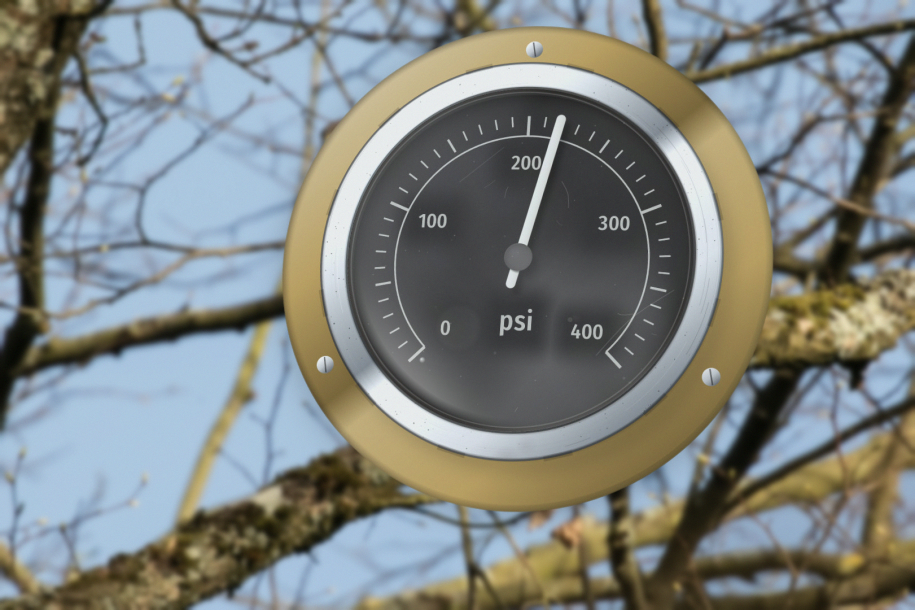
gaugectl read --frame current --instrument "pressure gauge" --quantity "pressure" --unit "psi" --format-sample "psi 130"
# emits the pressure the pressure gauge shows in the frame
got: psi 220
